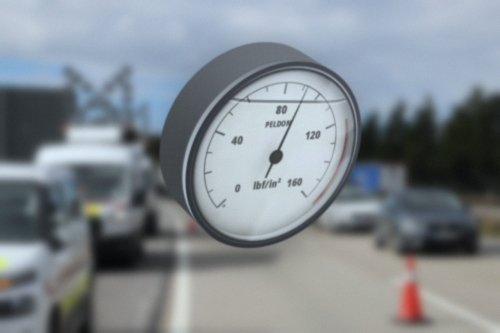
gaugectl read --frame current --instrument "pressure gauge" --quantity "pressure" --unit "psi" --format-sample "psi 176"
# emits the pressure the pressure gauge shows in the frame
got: psi 90
